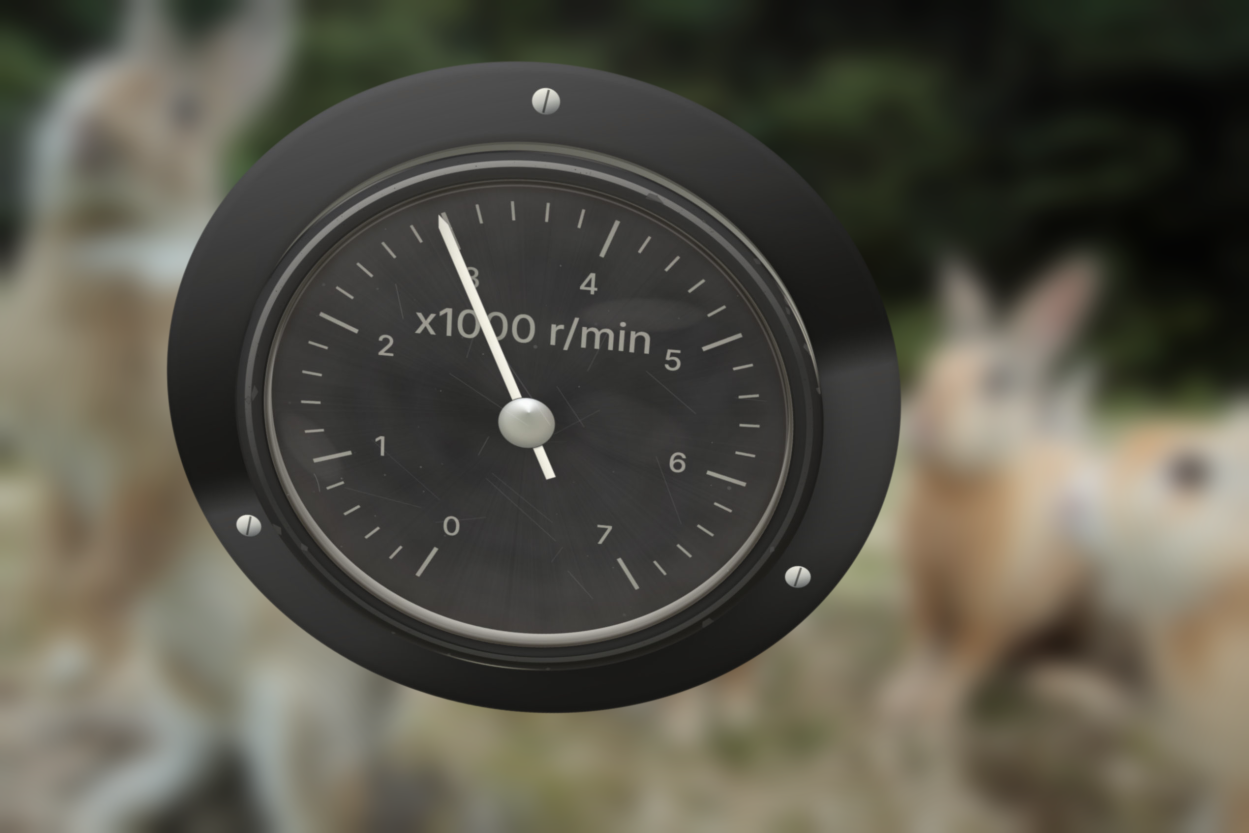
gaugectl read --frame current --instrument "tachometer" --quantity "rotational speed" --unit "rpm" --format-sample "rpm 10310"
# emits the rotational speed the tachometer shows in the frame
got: rpm 3000
